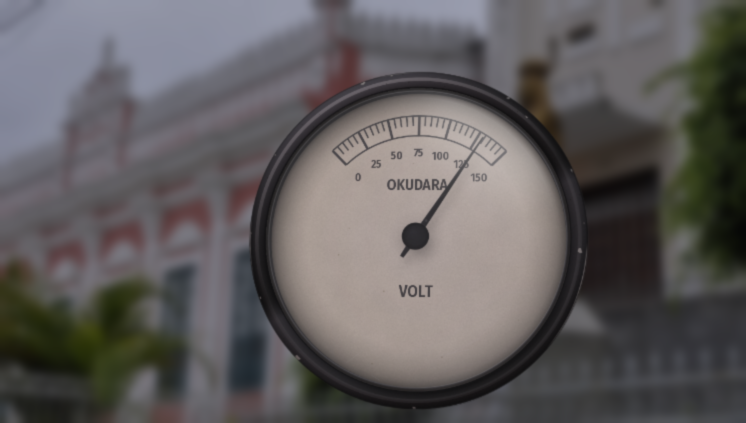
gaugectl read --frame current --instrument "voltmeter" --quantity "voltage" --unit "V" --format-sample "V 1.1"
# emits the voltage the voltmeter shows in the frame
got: V 130
